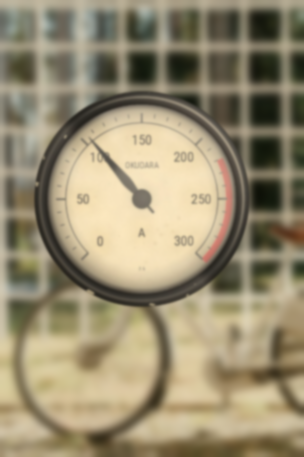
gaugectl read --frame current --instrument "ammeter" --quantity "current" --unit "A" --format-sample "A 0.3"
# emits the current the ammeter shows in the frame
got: A 105
